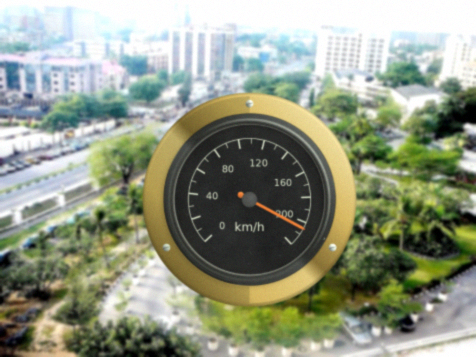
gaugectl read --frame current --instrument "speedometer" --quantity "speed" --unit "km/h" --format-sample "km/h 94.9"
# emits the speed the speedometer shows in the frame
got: km/h 205
